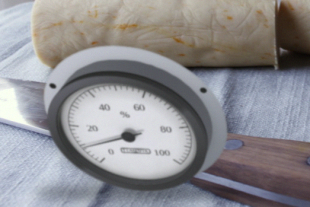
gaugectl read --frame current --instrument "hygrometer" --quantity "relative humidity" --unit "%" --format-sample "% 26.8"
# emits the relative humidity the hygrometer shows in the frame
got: % 10
